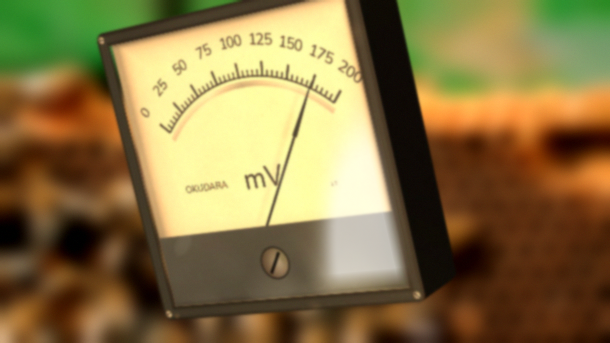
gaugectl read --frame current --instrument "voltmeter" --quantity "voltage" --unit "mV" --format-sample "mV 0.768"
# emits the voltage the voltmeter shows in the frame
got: mV 175
